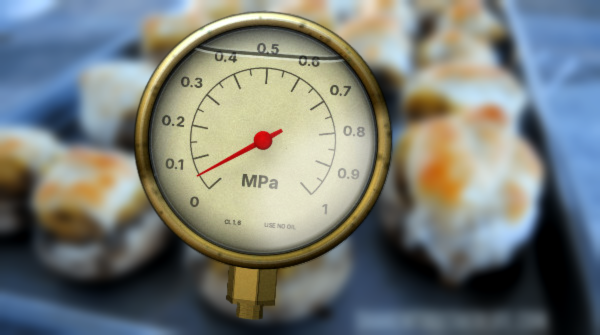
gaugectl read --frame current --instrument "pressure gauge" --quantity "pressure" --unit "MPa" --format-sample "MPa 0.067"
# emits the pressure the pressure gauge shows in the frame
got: MPa 0.05
